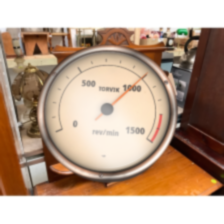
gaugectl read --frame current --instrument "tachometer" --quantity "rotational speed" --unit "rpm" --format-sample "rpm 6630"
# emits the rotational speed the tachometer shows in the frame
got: rpm 1000
